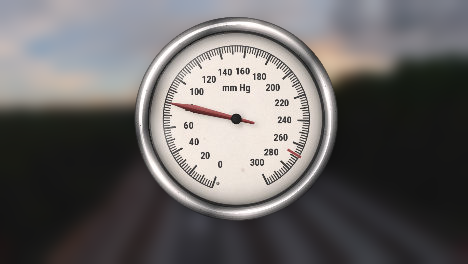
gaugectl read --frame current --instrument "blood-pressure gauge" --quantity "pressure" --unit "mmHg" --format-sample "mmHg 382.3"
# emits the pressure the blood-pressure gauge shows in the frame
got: mmHg 80
